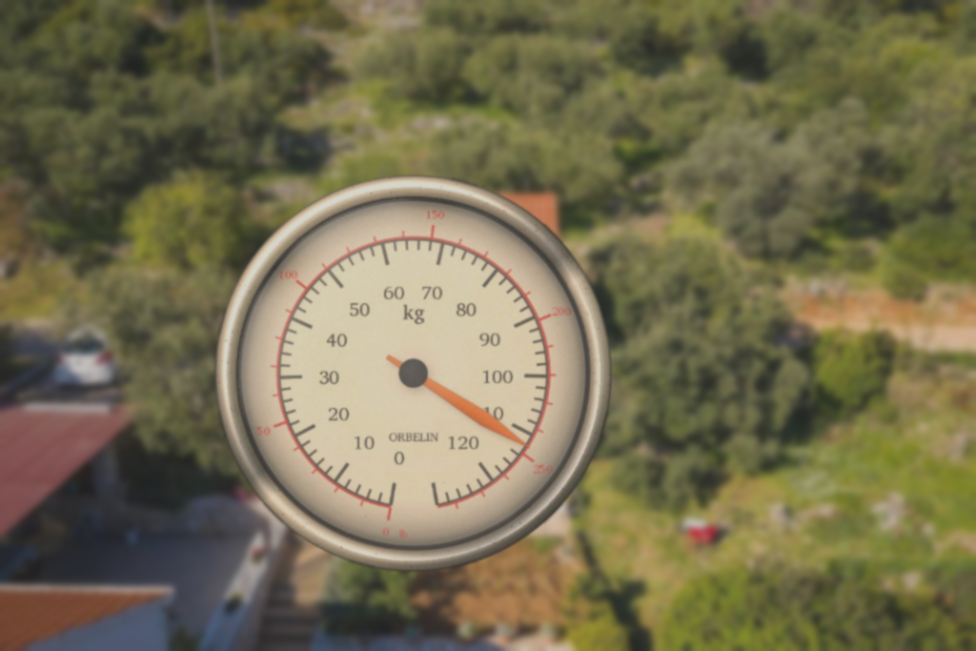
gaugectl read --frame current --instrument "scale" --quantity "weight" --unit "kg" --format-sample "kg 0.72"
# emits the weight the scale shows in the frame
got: kg 112
